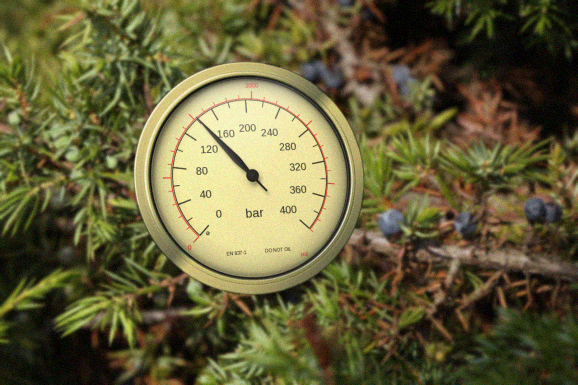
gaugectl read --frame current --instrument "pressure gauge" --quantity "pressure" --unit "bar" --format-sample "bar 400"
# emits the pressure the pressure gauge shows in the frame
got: bar 140
